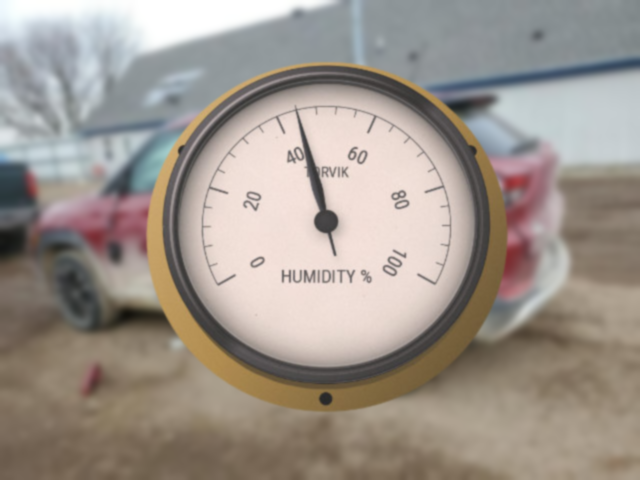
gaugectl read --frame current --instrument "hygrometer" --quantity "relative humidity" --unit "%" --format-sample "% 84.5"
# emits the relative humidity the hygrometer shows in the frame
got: % 44
